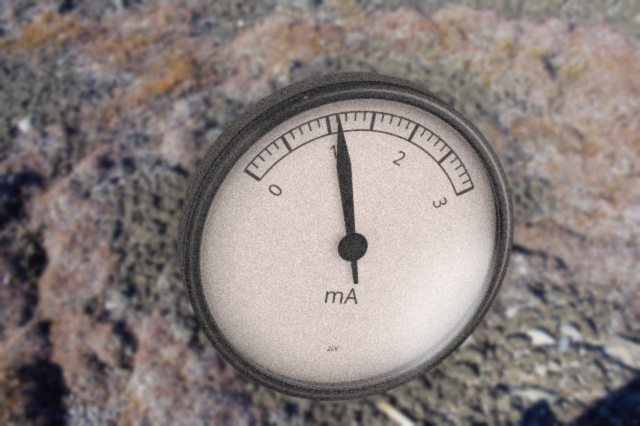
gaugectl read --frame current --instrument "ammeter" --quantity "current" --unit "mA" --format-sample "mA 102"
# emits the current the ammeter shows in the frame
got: mA 1.1
